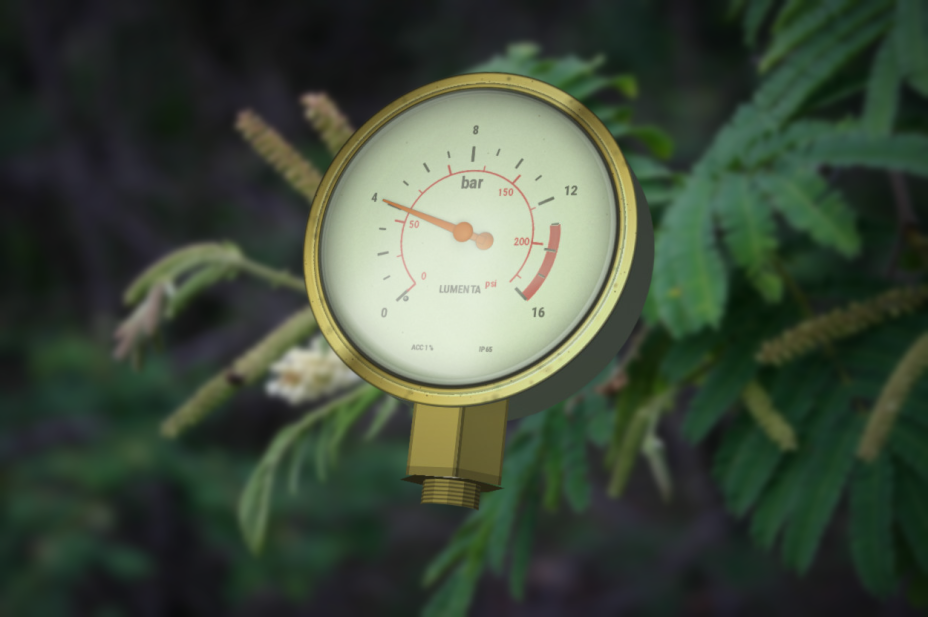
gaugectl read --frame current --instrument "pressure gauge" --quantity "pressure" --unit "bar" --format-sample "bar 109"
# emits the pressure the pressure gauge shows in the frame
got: bar 4
